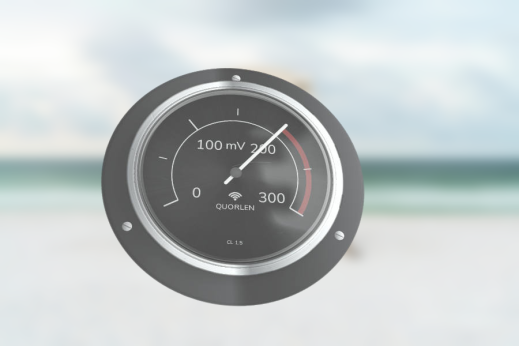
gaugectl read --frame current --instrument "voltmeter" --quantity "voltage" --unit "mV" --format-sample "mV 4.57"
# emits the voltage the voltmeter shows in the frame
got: mV 200
